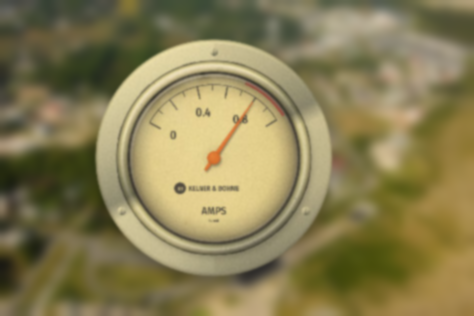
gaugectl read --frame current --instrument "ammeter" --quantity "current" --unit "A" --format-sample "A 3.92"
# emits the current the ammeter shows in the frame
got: A 0.8
